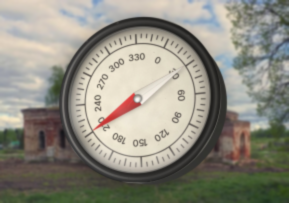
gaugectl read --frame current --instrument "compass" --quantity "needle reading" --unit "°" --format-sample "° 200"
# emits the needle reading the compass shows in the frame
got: ° 210
